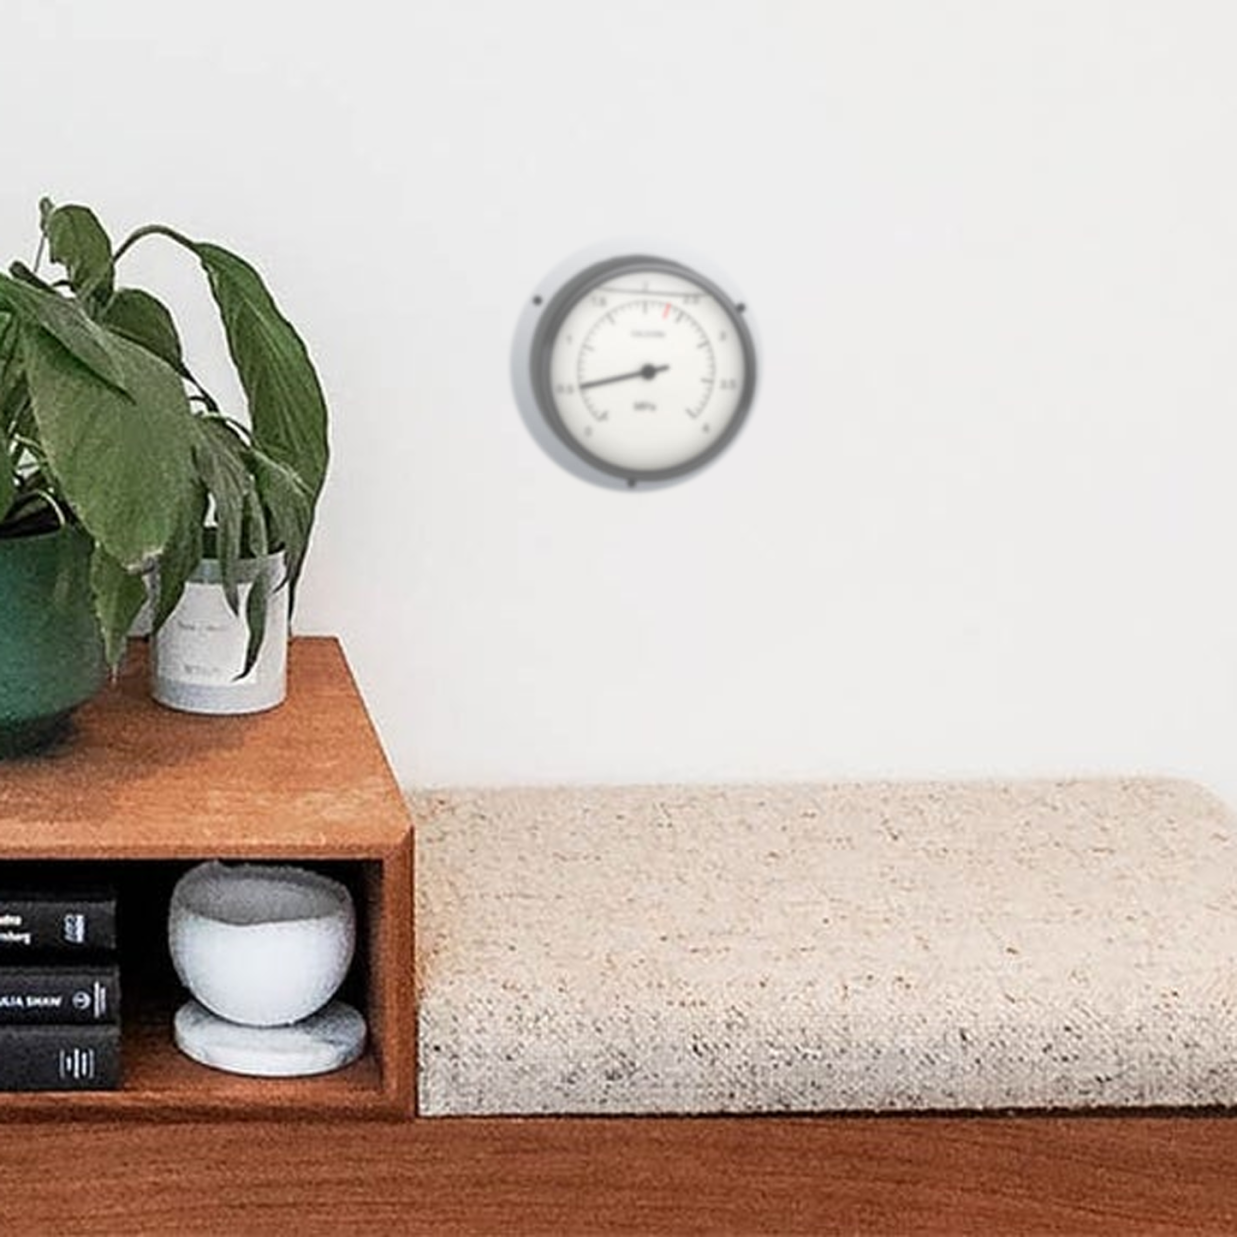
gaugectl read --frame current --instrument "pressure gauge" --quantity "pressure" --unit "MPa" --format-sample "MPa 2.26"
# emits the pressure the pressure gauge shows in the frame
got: MPa 0.5
